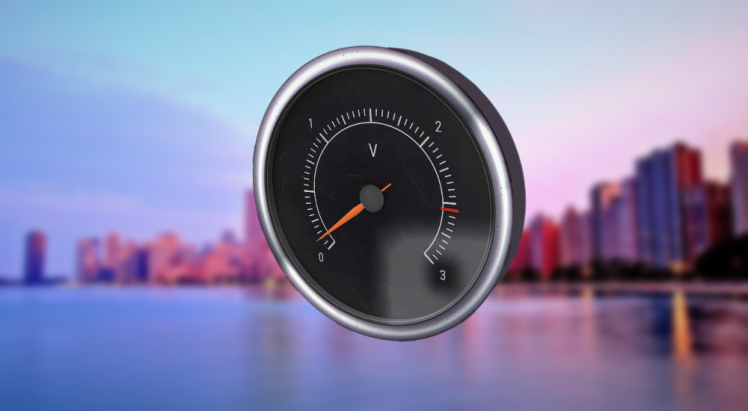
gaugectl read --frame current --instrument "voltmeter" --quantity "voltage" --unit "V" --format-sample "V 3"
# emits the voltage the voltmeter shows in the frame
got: V 0.1
